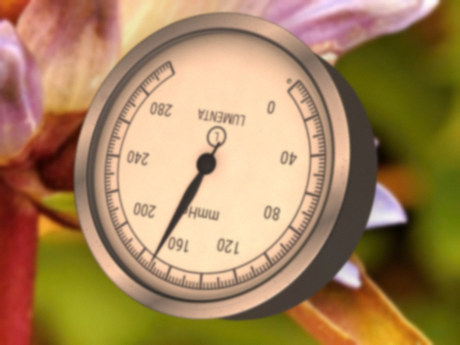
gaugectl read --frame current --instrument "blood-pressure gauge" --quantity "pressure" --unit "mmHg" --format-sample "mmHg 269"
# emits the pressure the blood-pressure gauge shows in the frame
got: mmHg 170
